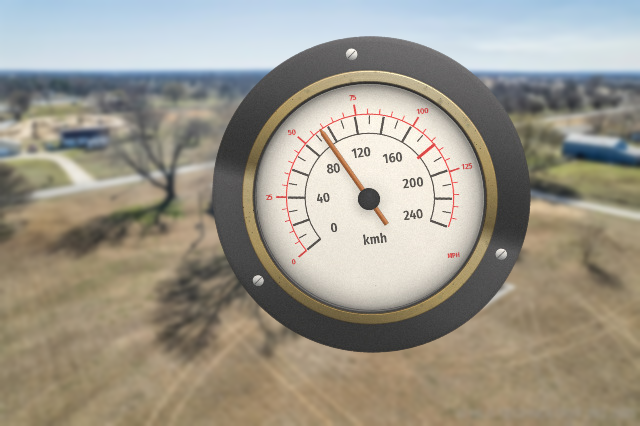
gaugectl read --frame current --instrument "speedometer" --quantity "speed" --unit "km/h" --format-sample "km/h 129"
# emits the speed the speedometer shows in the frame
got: km/h 95
